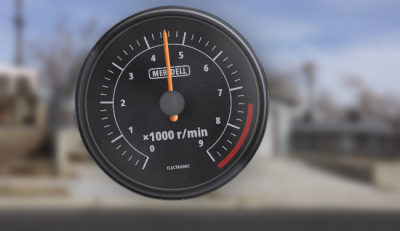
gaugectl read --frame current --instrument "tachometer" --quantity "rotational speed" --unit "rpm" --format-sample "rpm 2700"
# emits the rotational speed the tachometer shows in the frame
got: rpm 4500
